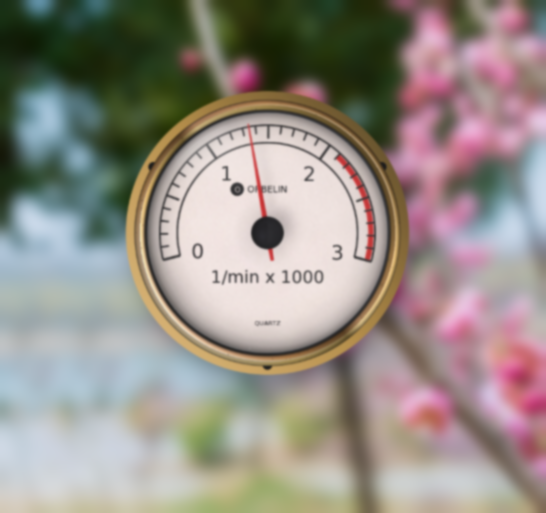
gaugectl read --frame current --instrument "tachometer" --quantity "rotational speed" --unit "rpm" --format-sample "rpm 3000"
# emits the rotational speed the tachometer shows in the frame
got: rpm 1350
